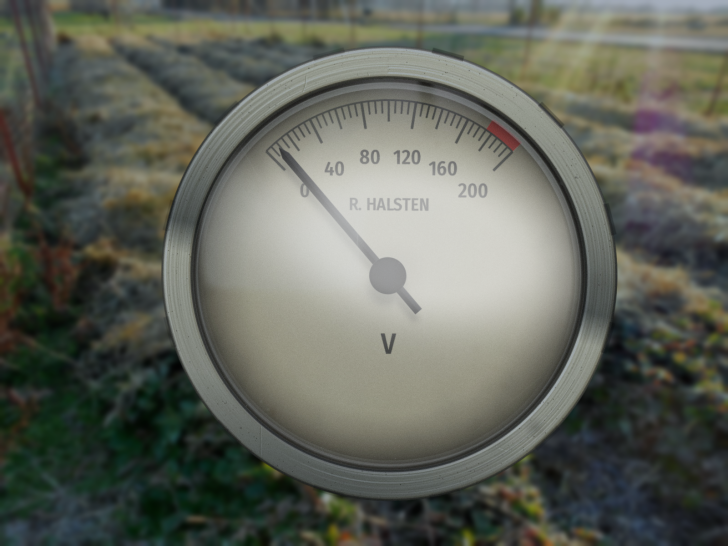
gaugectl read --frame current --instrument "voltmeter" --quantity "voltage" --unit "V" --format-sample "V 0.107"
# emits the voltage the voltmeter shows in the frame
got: V 10
